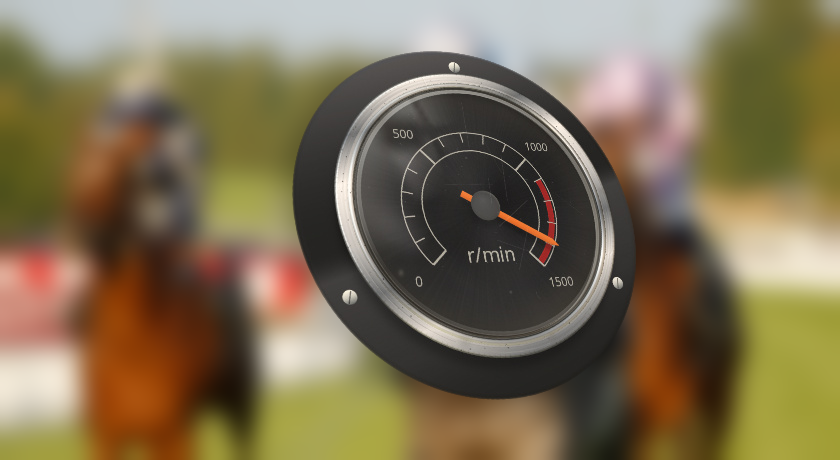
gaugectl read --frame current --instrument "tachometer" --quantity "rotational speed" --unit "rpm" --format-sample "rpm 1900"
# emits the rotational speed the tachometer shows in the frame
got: rpm 1400
